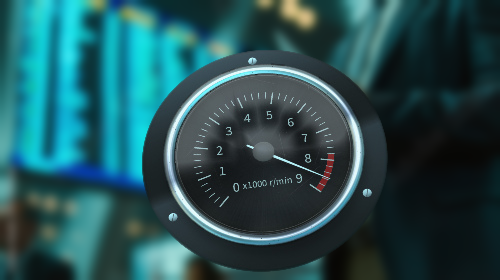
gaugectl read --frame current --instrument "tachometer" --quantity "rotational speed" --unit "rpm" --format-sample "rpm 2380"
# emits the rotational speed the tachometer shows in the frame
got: rpm 8600
